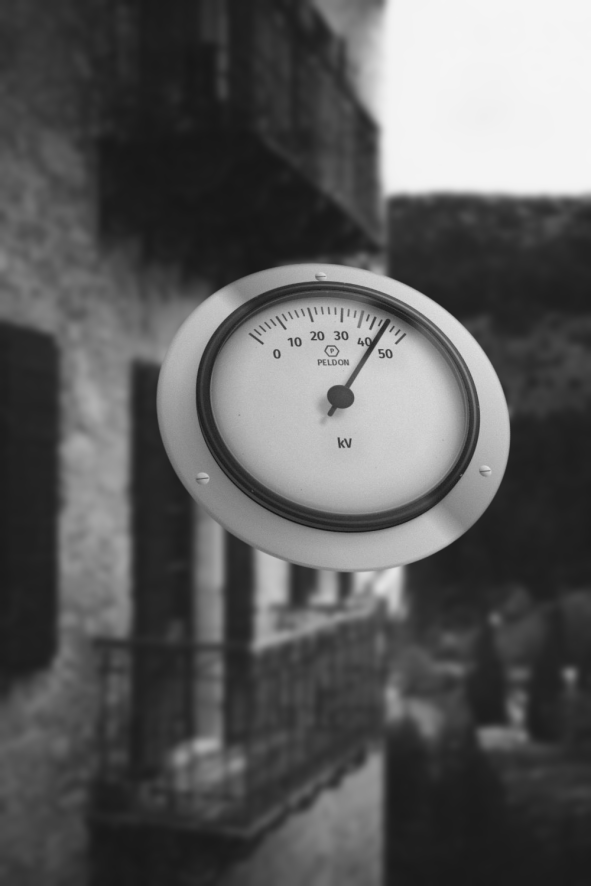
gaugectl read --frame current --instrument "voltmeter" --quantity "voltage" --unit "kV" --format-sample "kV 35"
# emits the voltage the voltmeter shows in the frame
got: kV 44
